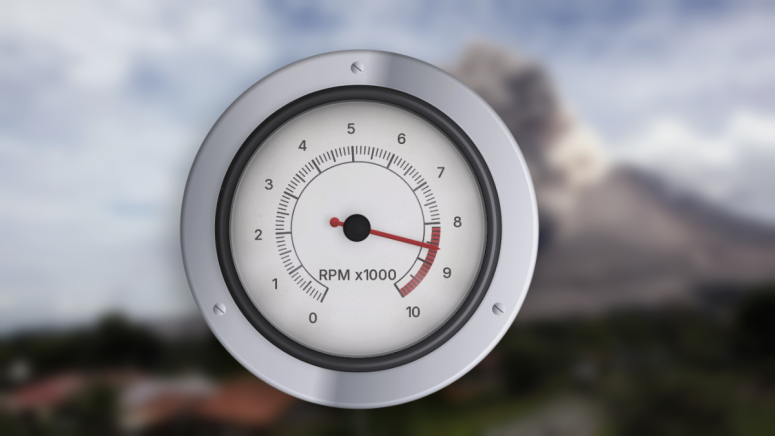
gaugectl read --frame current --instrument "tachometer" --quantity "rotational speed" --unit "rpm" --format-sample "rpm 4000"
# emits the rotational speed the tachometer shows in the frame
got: rpm 8600
